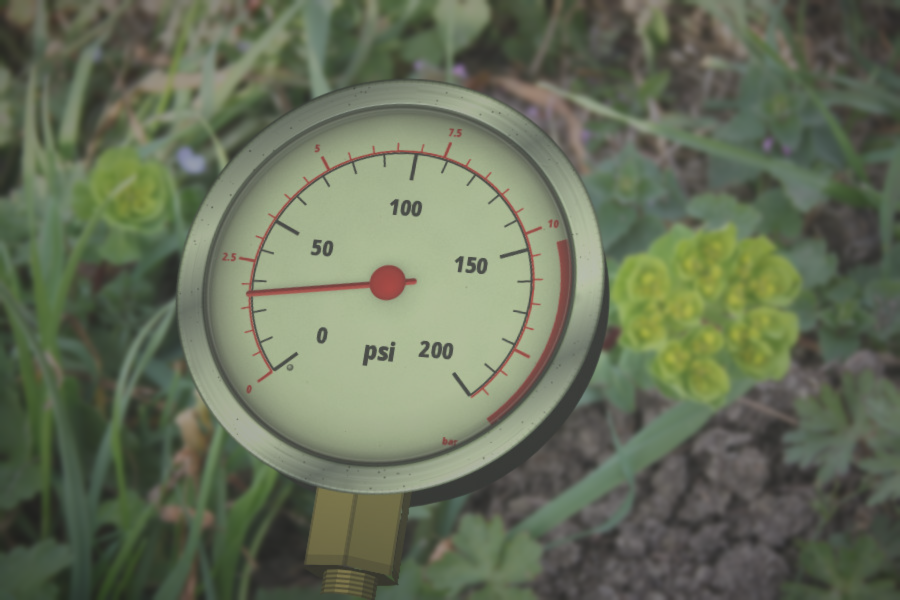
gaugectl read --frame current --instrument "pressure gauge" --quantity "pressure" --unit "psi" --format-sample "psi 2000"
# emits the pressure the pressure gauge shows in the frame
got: psi 25
